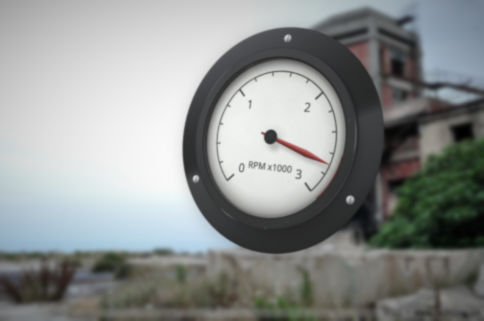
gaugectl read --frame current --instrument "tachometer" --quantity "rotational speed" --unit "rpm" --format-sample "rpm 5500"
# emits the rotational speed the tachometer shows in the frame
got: rpm 2700
